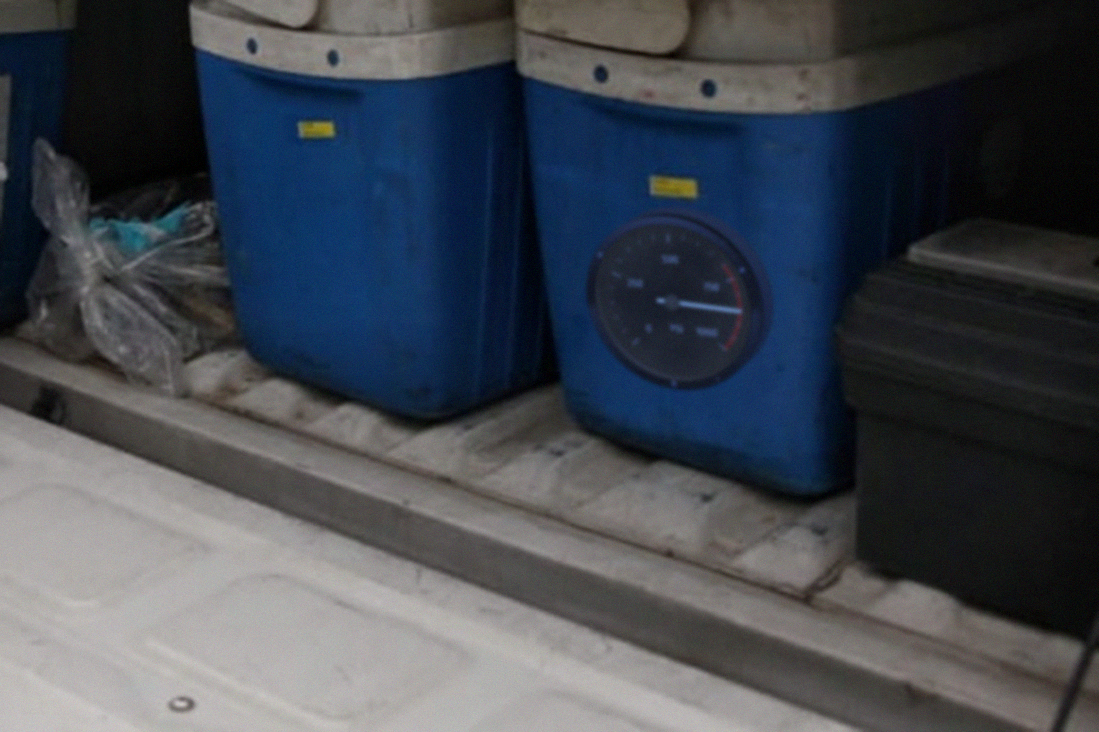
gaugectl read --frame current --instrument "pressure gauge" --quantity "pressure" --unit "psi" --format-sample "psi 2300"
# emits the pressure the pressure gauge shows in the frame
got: psi 850
